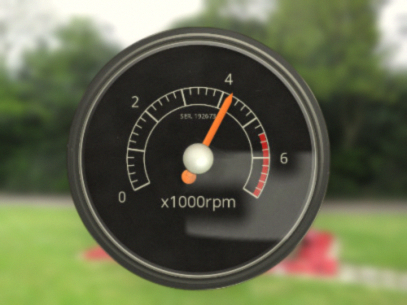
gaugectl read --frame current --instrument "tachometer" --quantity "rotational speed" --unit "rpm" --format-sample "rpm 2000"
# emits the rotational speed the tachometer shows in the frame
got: rpm 4200
